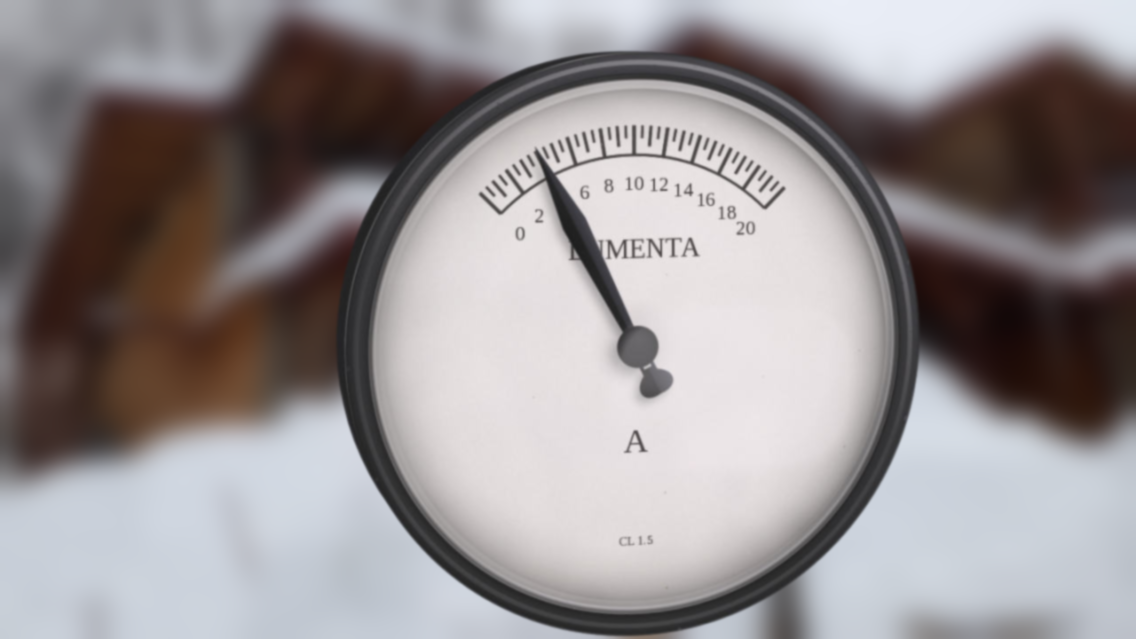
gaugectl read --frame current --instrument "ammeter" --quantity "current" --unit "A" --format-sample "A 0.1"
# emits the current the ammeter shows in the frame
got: A 4
